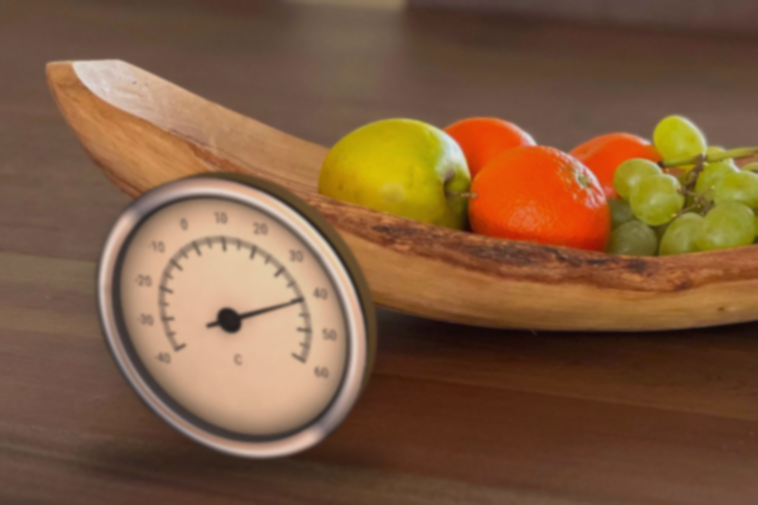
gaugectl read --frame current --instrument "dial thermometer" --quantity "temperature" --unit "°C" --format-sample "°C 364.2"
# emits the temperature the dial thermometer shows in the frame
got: °C 40
